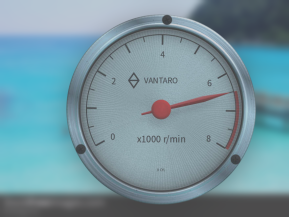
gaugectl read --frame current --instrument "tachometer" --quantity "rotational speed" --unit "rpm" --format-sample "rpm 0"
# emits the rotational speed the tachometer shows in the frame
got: rpm 6500
